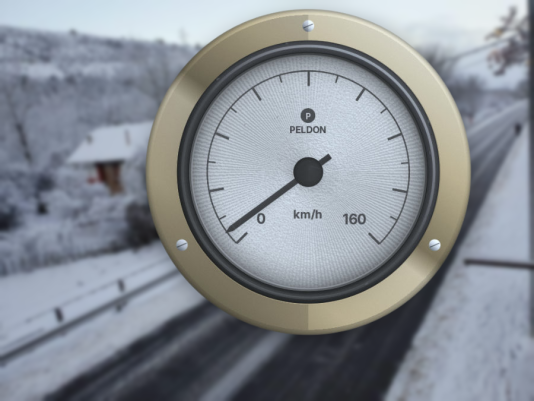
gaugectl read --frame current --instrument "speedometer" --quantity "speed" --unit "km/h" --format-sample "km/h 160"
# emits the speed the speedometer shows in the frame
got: km/h 5
